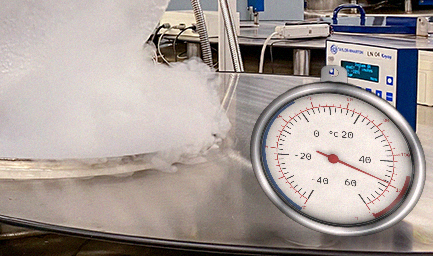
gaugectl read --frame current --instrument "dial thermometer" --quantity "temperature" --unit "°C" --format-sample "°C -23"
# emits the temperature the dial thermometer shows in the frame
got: °C 48
